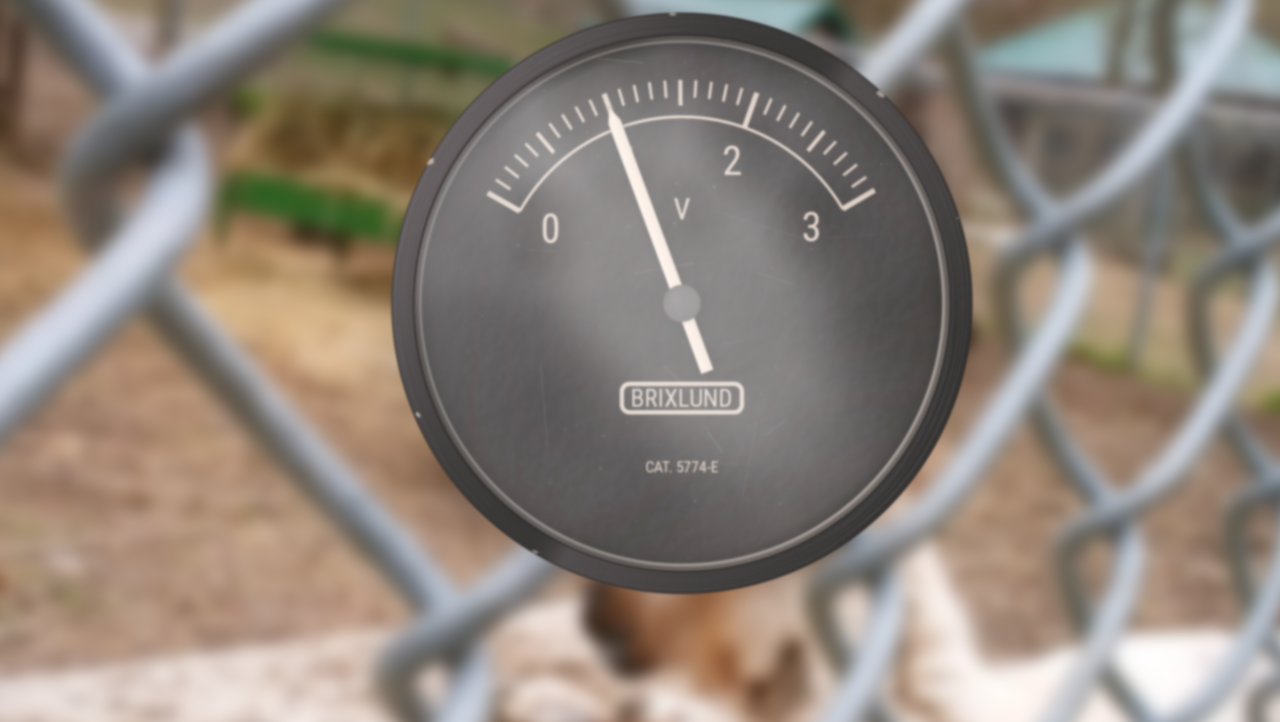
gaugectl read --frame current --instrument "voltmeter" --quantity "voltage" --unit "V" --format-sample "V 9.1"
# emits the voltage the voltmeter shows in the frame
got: V 1
